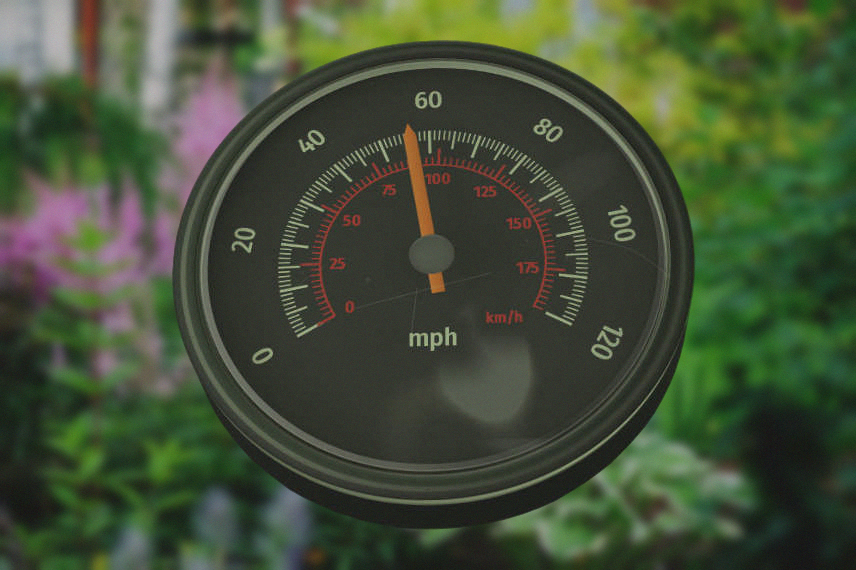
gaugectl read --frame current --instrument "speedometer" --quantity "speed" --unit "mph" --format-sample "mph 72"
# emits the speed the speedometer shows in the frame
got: mph 56
